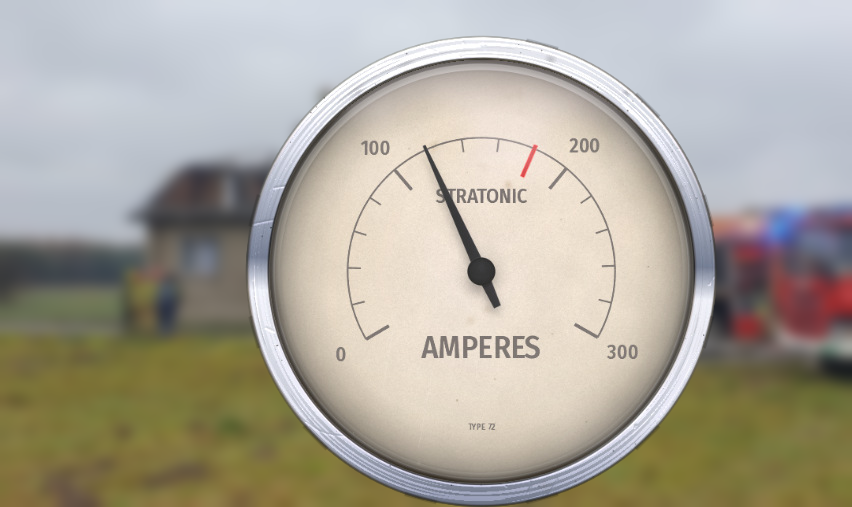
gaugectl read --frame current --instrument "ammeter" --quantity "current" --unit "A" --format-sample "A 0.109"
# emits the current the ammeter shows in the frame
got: A 120
